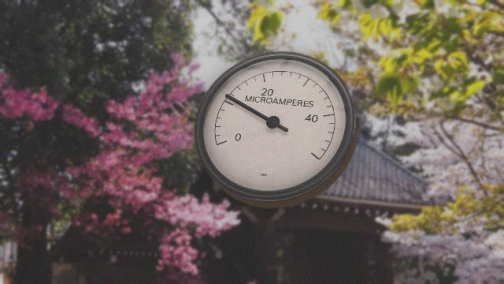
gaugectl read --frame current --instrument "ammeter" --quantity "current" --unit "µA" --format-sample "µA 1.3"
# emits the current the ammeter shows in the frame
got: µA 11
